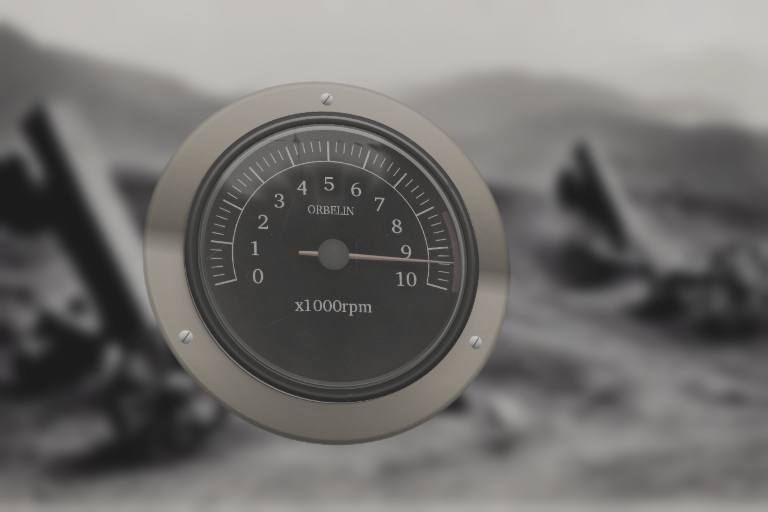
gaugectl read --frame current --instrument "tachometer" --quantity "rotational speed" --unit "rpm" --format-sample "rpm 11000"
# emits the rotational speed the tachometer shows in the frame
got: rpm 9400
